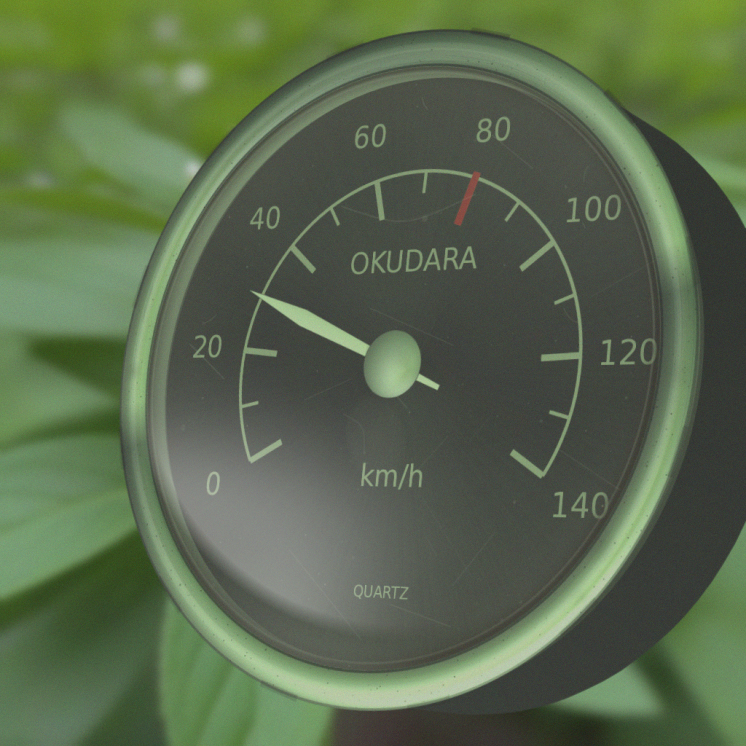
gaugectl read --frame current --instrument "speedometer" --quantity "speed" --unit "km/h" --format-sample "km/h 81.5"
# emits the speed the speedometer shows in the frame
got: km/h 30
